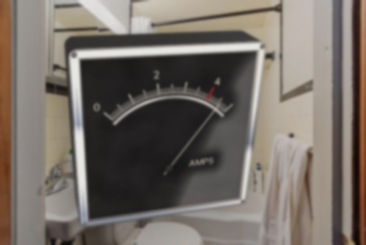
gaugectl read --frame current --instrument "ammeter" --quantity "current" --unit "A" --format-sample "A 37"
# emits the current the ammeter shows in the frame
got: A 4.5
